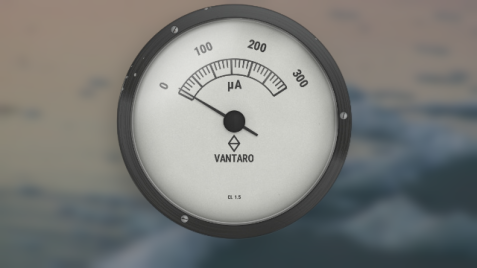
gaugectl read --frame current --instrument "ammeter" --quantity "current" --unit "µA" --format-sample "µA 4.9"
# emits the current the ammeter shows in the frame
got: µA 10
